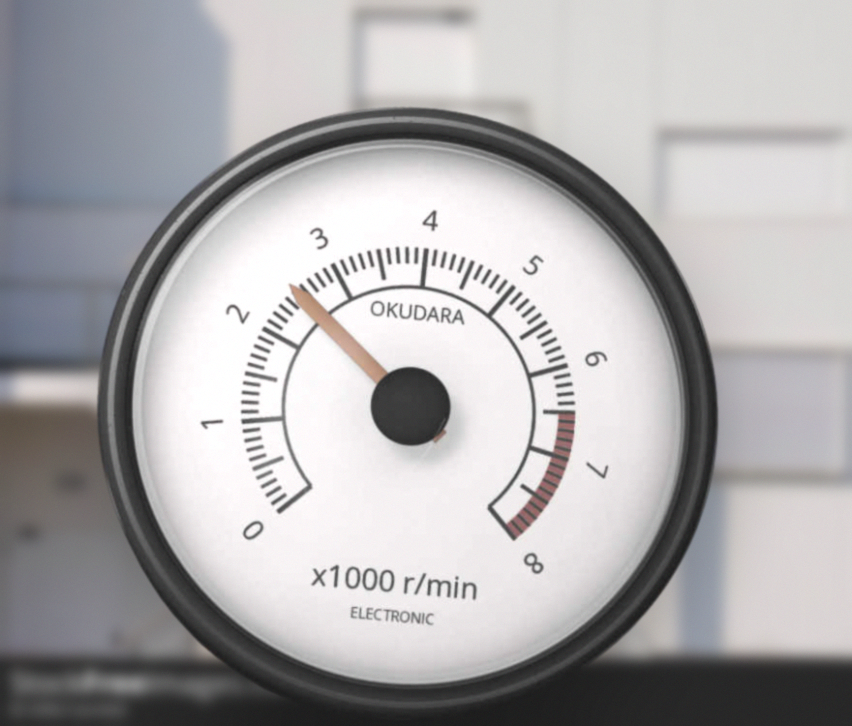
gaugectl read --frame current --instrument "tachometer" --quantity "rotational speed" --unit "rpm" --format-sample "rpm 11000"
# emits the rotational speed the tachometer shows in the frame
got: rpm 2500
